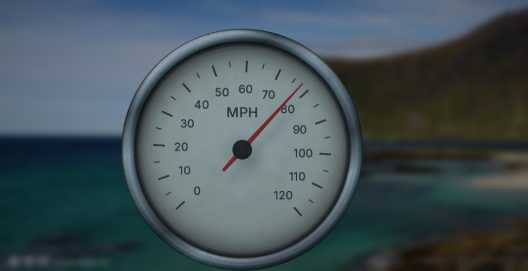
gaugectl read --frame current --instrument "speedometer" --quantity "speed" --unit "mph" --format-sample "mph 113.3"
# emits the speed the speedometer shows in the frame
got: mph 77.5
